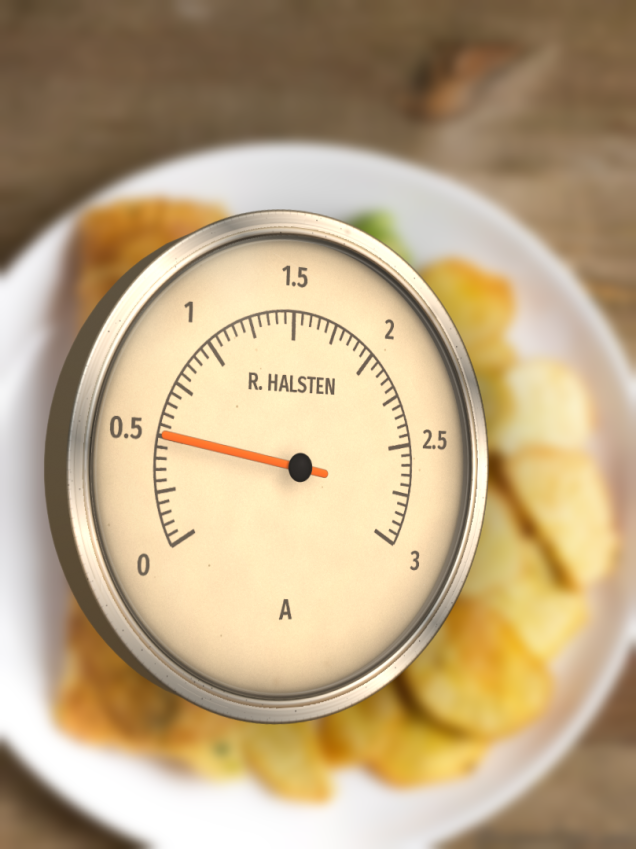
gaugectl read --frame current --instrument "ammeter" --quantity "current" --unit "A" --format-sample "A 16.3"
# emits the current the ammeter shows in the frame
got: A 0.5
